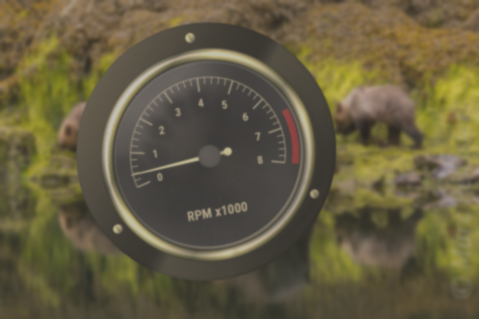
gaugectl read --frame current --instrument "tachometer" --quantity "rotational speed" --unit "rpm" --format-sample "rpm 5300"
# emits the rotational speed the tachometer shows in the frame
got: rpm 400
